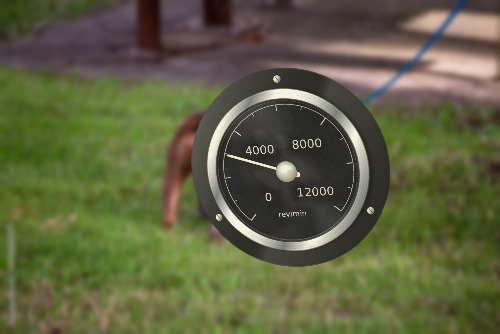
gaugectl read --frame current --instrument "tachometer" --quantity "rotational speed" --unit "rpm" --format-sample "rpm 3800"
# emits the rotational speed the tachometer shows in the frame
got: rpm 3000
